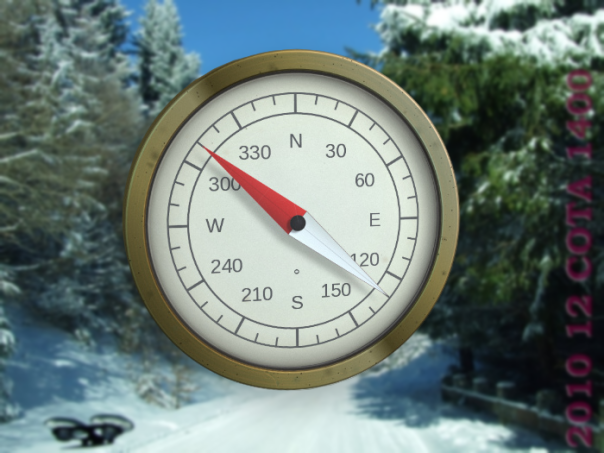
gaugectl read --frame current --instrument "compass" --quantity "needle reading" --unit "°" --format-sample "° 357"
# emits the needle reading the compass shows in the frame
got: ° 310
